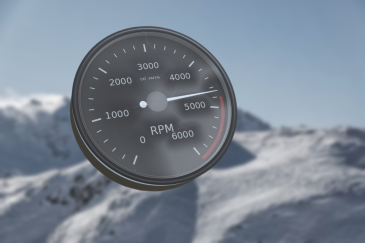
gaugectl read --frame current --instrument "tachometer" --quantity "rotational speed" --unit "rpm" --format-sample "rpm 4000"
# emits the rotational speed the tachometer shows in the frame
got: rpm 4700
